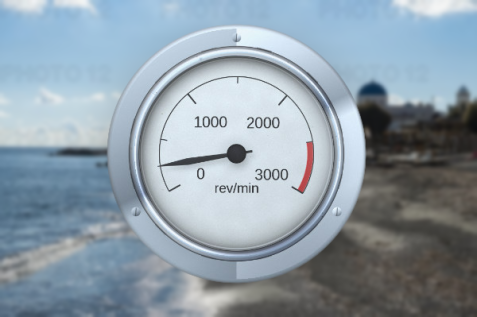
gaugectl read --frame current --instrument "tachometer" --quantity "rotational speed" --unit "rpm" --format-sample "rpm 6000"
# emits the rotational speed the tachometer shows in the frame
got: rpm 250
